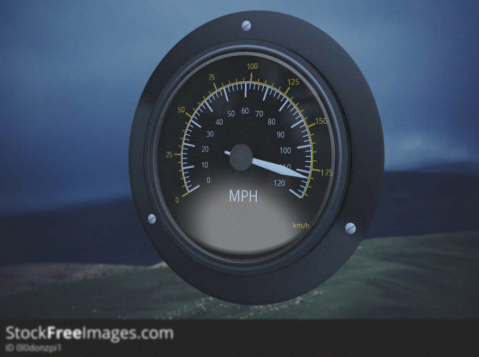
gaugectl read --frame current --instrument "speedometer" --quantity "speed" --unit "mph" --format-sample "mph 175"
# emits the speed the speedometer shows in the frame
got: mph 112
